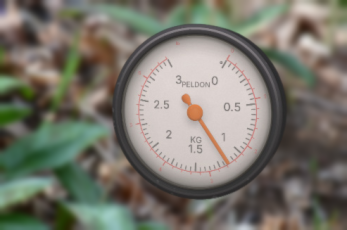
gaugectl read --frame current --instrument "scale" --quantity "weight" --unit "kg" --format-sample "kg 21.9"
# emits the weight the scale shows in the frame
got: kg 1.15
